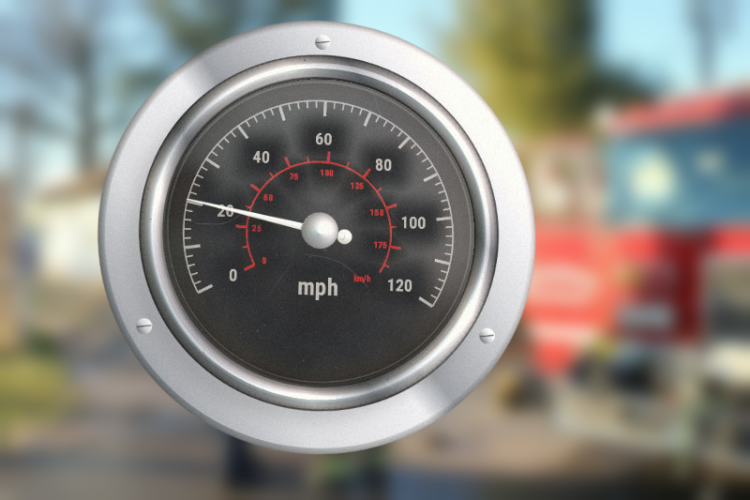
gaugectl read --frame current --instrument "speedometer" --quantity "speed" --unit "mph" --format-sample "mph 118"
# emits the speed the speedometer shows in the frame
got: mph 20
